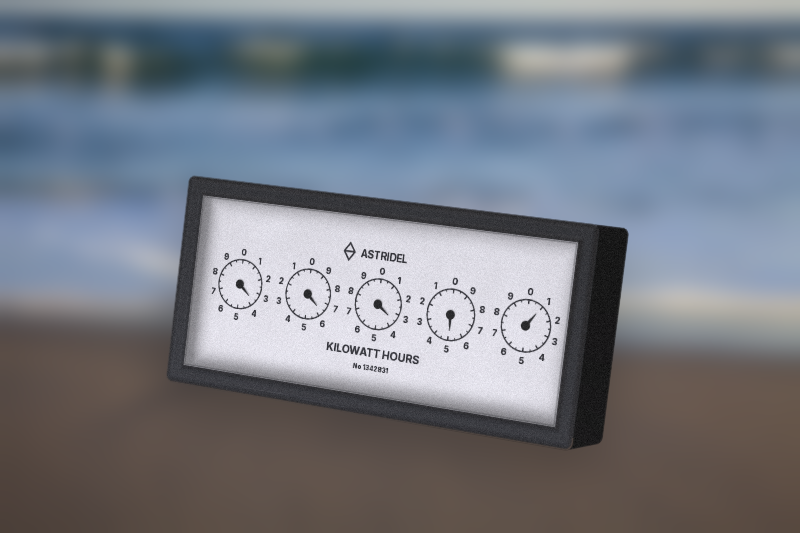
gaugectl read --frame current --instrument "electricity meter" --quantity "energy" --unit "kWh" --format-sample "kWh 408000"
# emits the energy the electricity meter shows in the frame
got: kWh 36351
